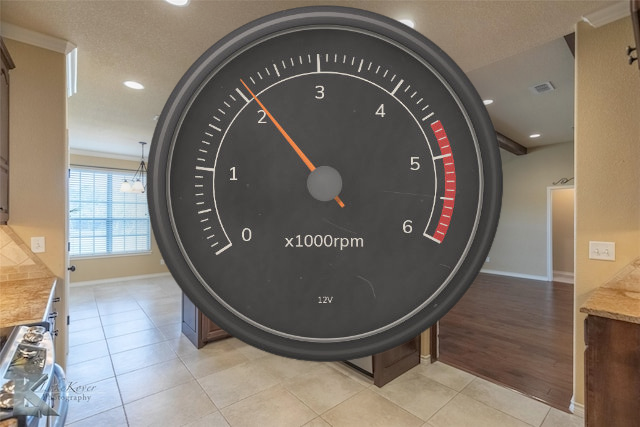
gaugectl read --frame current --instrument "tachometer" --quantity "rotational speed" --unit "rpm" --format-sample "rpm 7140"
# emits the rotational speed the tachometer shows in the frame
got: rpm 2100
